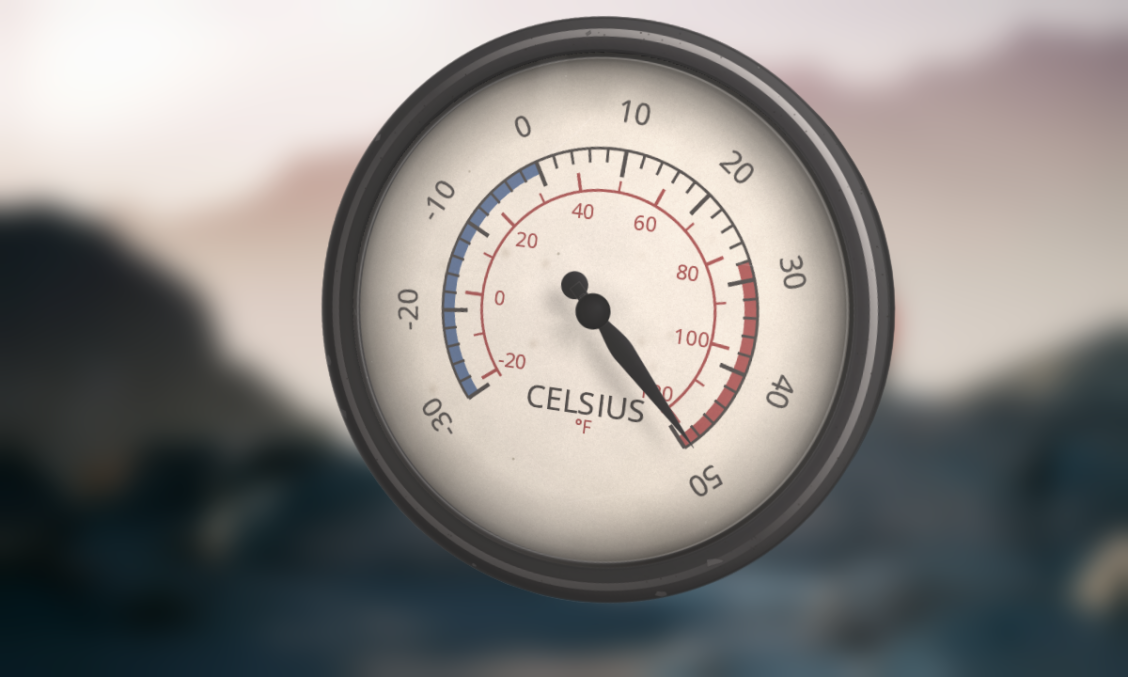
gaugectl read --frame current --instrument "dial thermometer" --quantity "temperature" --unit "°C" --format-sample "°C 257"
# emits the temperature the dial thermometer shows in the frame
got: °C 49
